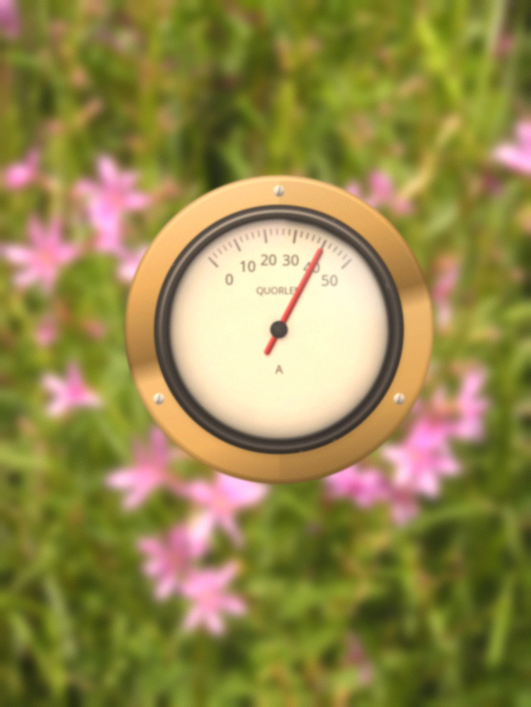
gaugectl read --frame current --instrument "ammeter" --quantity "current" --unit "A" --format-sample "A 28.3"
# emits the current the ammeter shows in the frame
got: A 40
